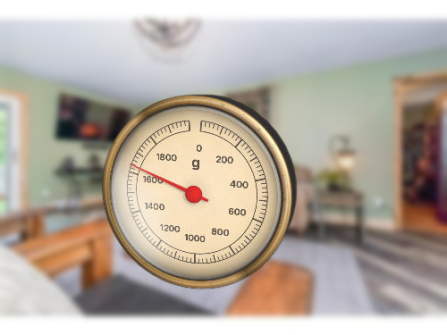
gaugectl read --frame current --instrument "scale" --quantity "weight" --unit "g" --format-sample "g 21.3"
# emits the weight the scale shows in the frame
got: g 1640
